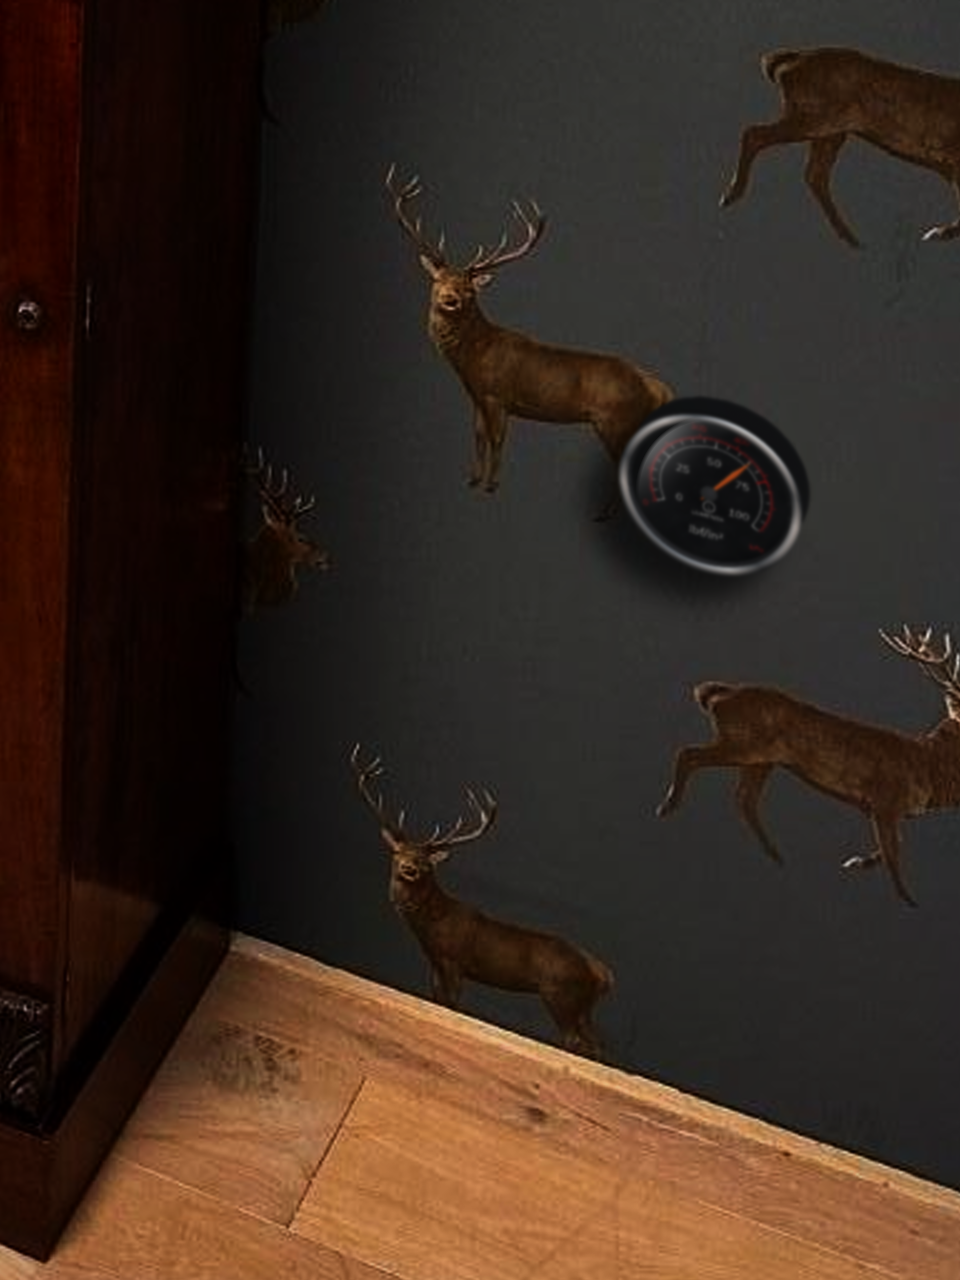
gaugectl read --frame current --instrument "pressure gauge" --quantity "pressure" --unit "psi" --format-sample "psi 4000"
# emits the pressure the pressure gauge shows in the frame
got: psi 65
